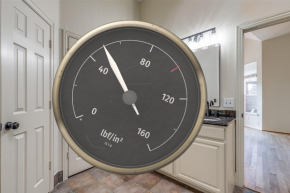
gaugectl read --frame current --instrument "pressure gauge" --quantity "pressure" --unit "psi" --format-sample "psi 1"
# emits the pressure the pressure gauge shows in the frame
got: psi 50
